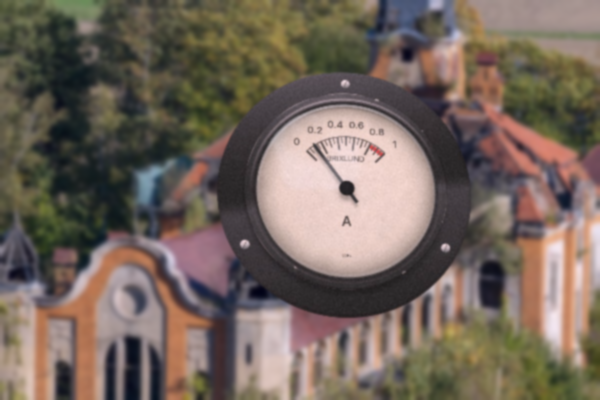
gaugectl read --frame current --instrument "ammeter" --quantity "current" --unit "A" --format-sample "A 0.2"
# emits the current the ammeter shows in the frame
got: A 0.1
